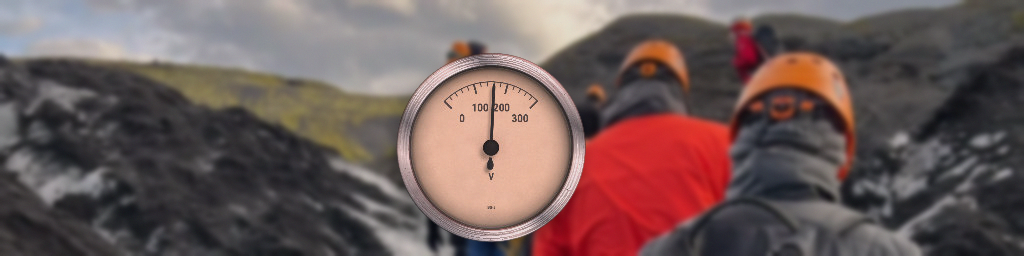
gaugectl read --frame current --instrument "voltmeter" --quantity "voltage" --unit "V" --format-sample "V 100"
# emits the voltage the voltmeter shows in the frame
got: V 160
